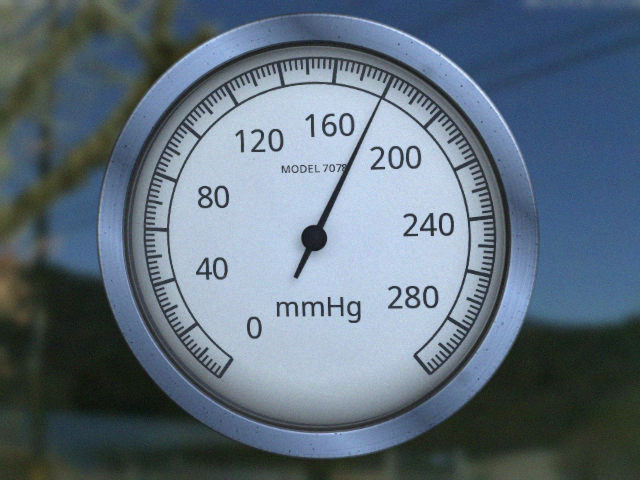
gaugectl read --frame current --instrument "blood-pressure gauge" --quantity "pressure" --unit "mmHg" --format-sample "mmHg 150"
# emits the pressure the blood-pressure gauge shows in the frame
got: mmHg 180
